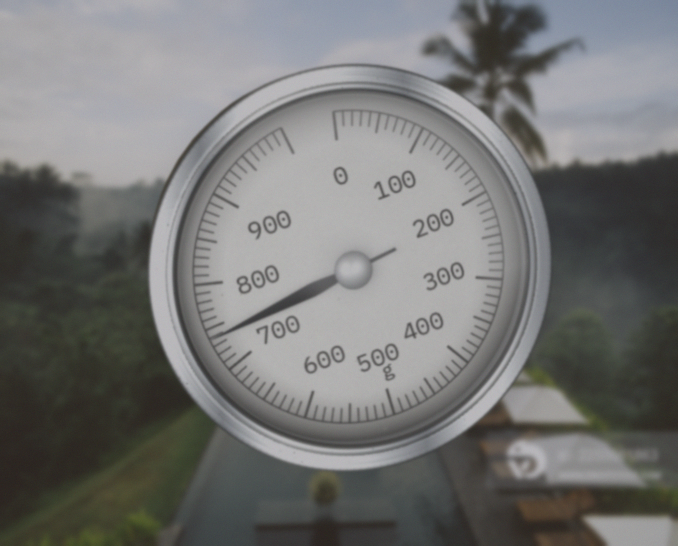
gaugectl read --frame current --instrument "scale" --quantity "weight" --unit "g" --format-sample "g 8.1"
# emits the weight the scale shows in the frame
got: g 740
